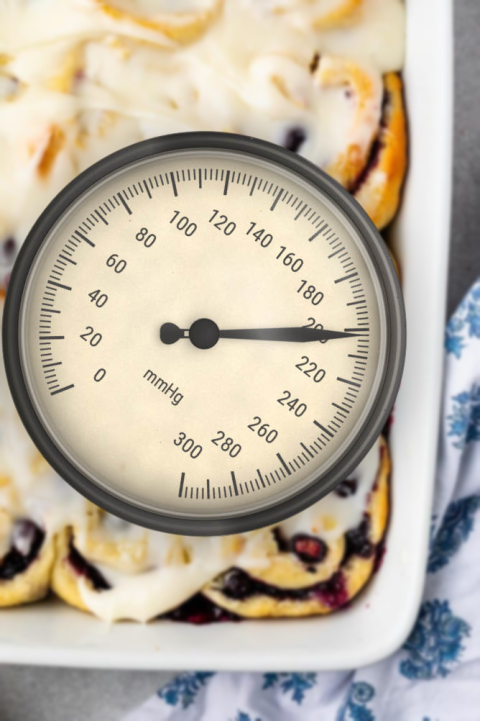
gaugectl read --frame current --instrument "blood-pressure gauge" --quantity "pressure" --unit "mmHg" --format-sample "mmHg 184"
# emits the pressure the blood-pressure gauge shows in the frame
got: mmHg 202
